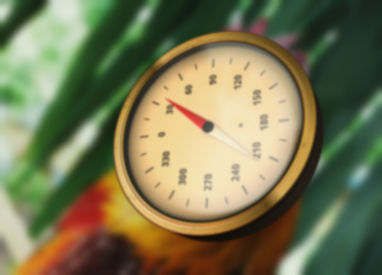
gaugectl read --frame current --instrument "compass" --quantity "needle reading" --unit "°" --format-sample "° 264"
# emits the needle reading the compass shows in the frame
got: ° 37.5
